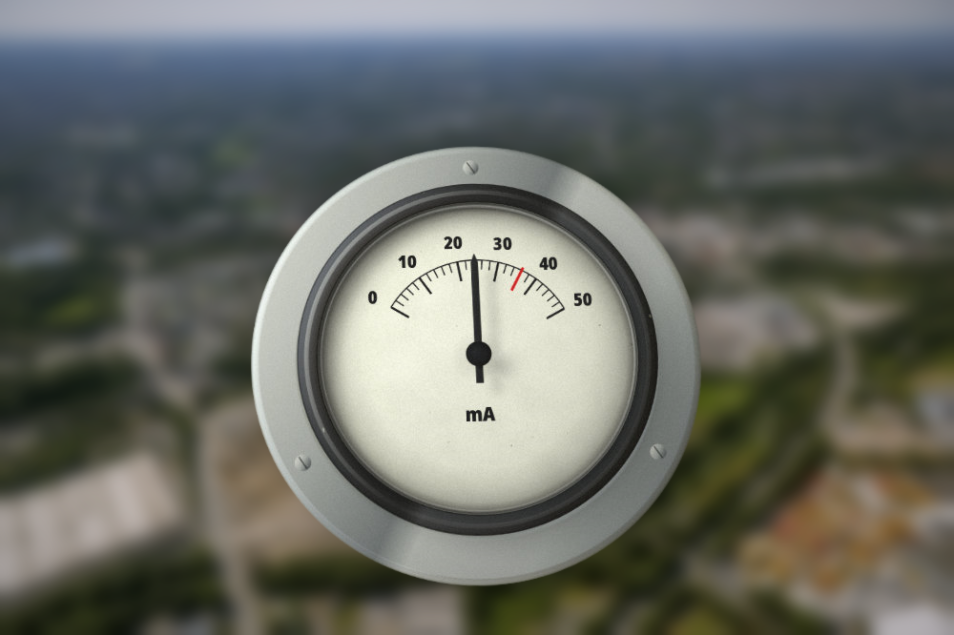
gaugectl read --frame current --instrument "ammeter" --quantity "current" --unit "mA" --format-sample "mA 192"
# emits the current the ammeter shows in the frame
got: mA 24
